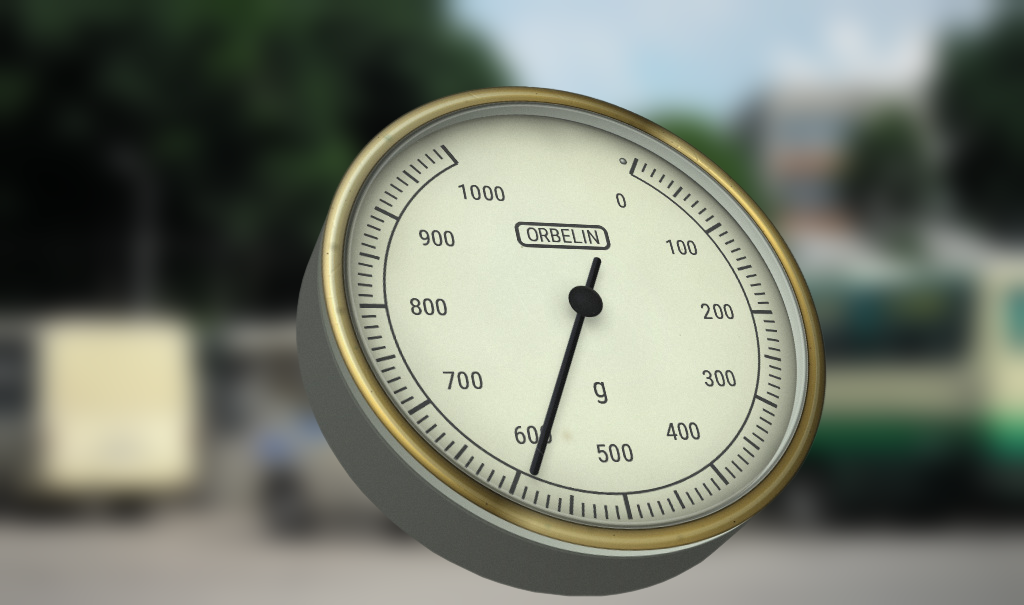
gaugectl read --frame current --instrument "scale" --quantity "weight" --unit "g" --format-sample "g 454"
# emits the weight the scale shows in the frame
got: g 590
